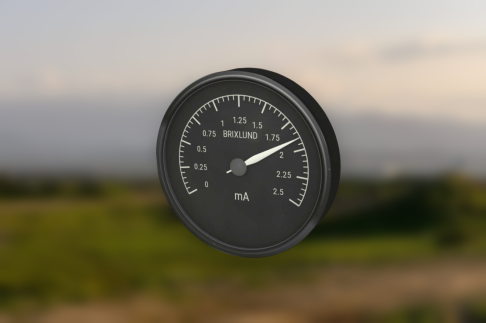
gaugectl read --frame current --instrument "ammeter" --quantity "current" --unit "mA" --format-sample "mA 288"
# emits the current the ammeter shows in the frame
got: mA 1.9
